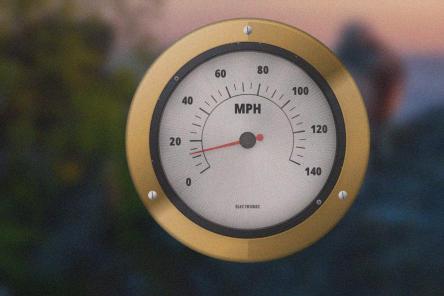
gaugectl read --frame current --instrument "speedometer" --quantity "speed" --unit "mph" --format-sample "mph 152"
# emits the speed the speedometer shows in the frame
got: mph 12.5
